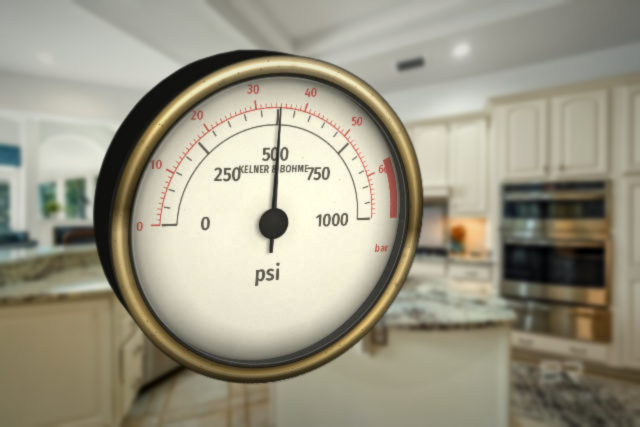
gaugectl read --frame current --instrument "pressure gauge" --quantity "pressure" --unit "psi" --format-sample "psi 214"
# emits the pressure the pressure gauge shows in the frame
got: psi 500
